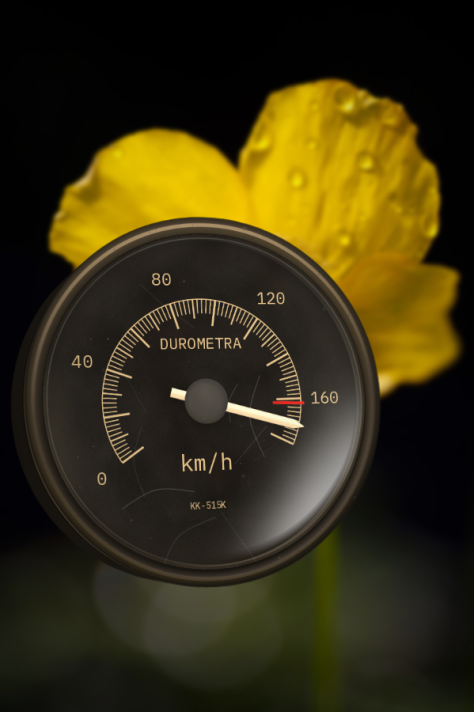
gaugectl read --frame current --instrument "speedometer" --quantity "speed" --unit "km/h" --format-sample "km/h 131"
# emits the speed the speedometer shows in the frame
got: km/h 172
